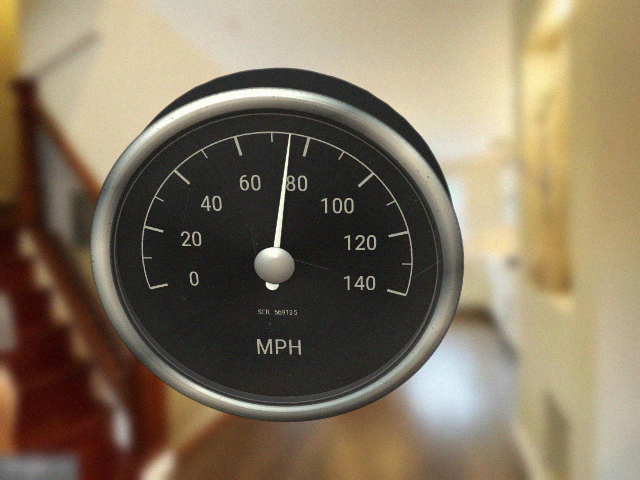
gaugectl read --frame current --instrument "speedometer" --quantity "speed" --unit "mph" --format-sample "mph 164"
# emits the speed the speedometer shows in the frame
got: mph 75
